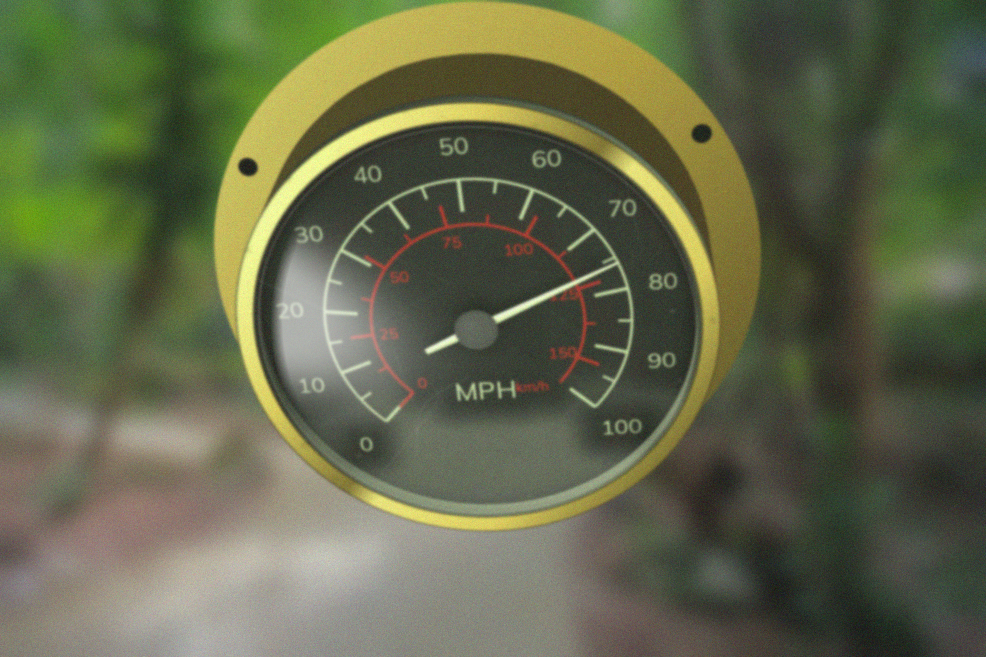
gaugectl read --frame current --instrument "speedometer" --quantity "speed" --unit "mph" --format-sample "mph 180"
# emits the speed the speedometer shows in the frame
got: mph 75
